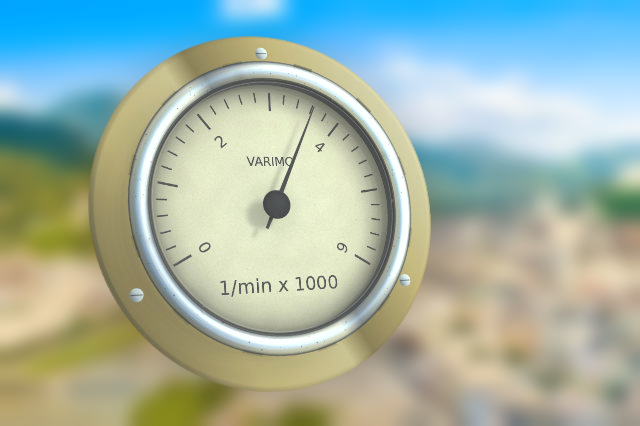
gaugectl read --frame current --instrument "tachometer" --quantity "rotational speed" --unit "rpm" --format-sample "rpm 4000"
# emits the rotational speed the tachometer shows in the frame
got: rpm 3600
